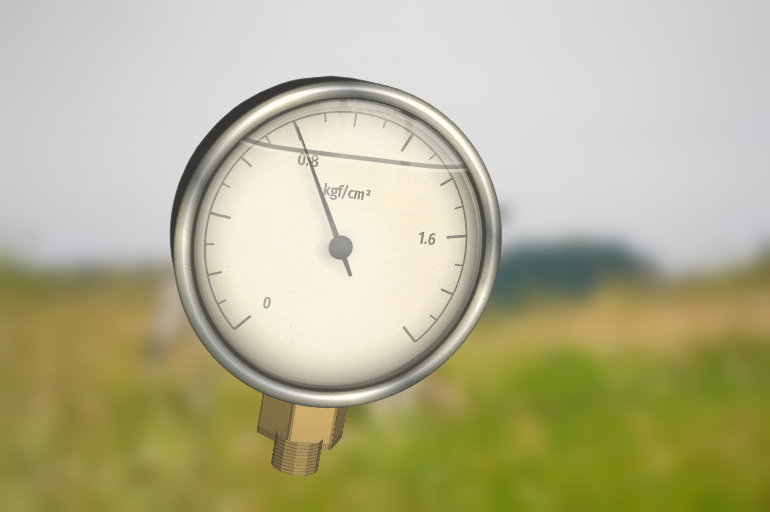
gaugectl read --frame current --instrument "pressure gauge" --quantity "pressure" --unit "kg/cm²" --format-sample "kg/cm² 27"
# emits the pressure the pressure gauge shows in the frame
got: kg/cm² 0.8
